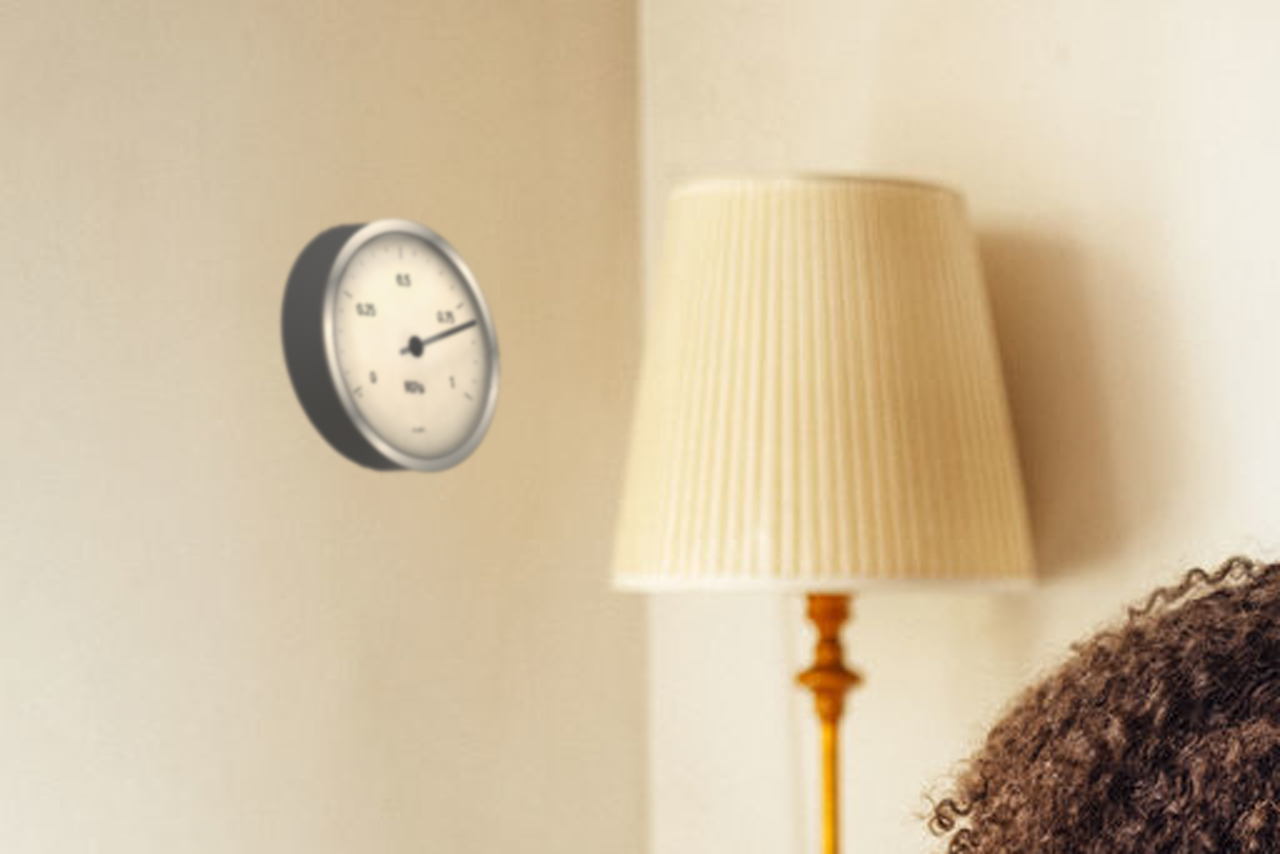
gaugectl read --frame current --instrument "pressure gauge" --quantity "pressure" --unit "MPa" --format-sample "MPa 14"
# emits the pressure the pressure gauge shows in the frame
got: MPa 0.8
